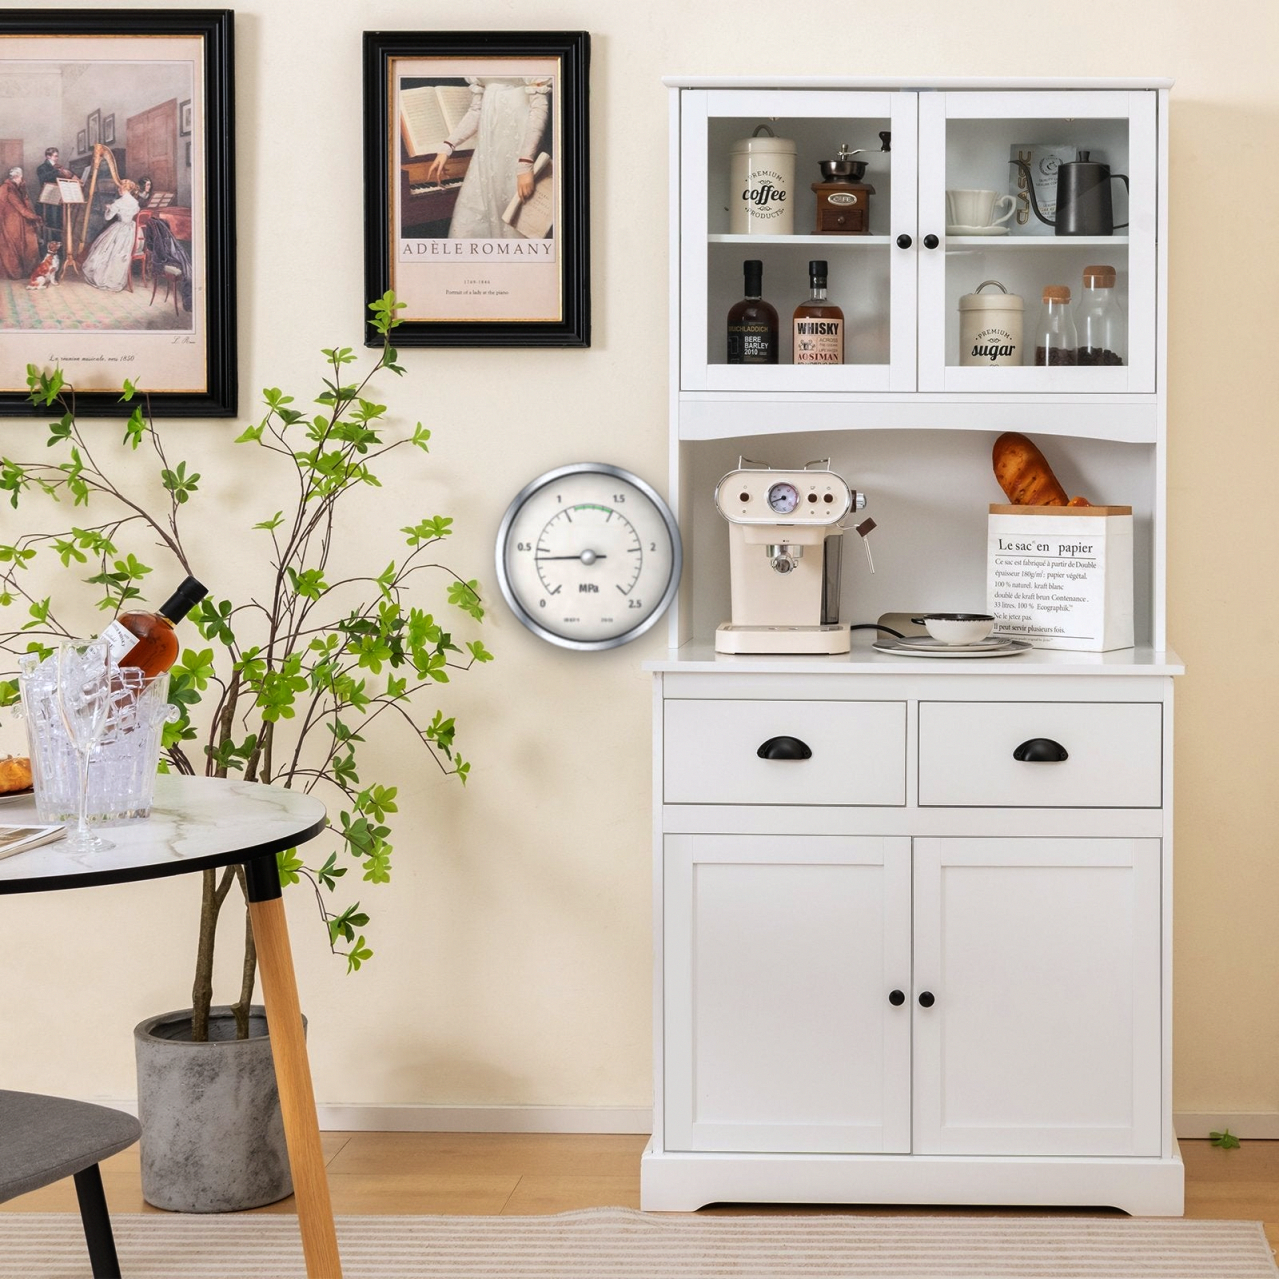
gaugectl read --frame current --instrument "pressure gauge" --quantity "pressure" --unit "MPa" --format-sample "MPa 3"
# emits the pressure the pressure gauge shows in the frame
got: MPa 0.4
